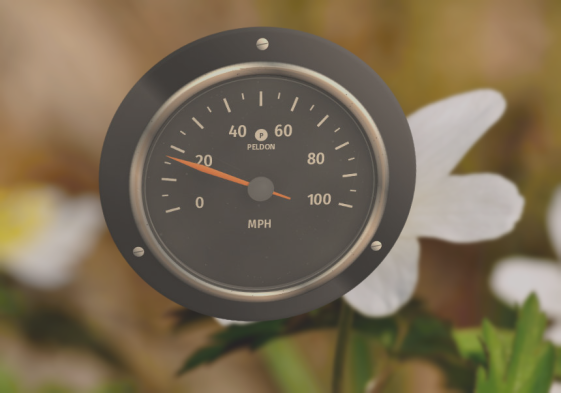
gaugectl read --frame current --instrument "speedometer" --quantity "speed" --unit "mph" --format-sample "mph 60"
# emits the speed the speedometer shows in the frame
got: mph 17.5
